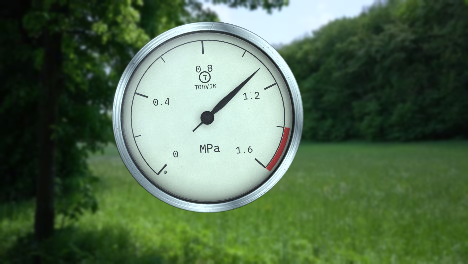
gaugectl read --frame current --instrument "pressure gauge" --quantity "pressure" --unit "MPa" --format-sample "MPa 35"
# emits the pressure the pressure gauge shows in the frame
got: MPa 1.1
